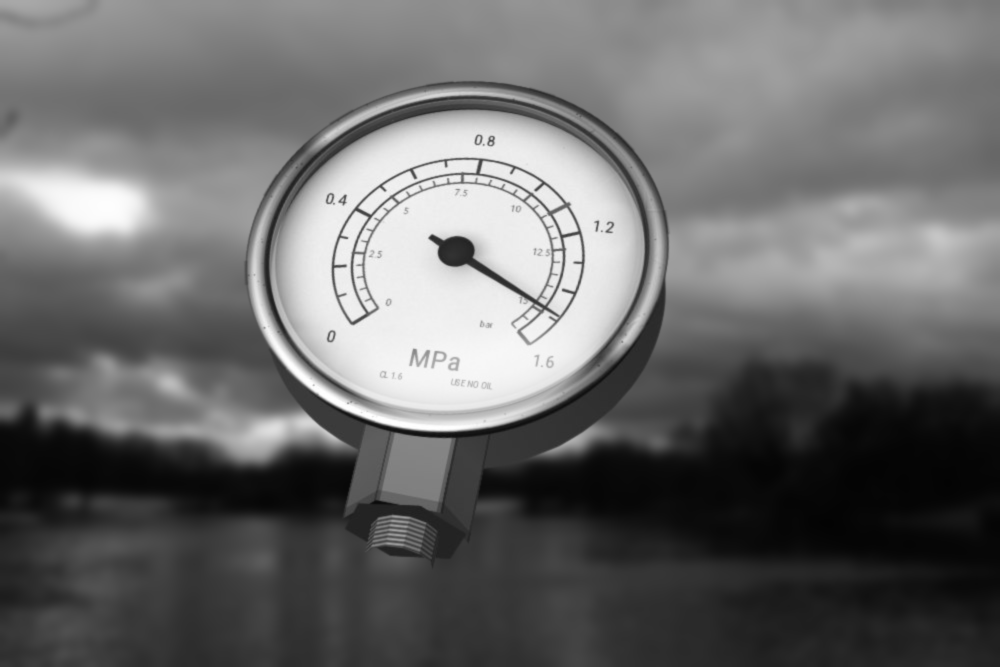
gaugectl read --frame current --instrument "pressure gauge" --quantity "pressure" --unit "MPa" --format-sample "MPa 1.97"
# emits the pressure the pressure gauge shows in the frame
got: MPa 1.5
